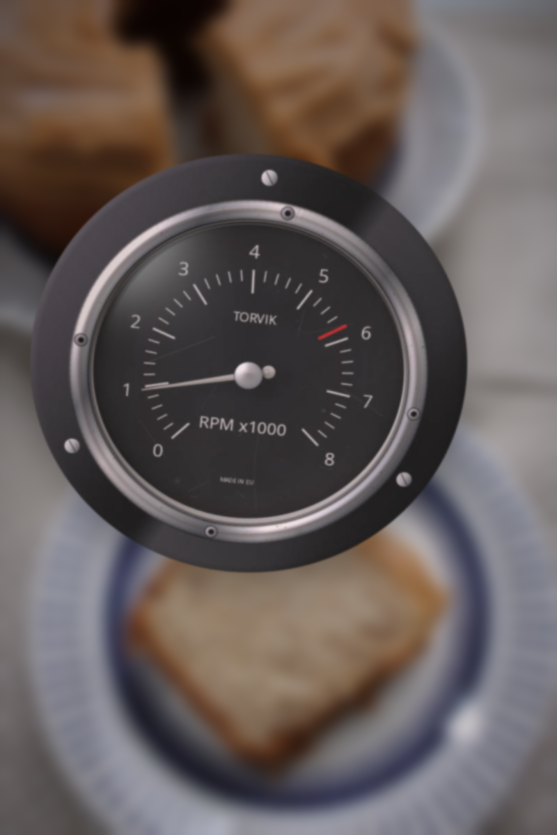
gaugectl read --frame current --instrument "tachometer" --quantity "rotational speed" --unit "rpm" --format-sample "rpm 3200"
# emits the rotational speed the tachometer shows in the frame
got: rpm 1000
